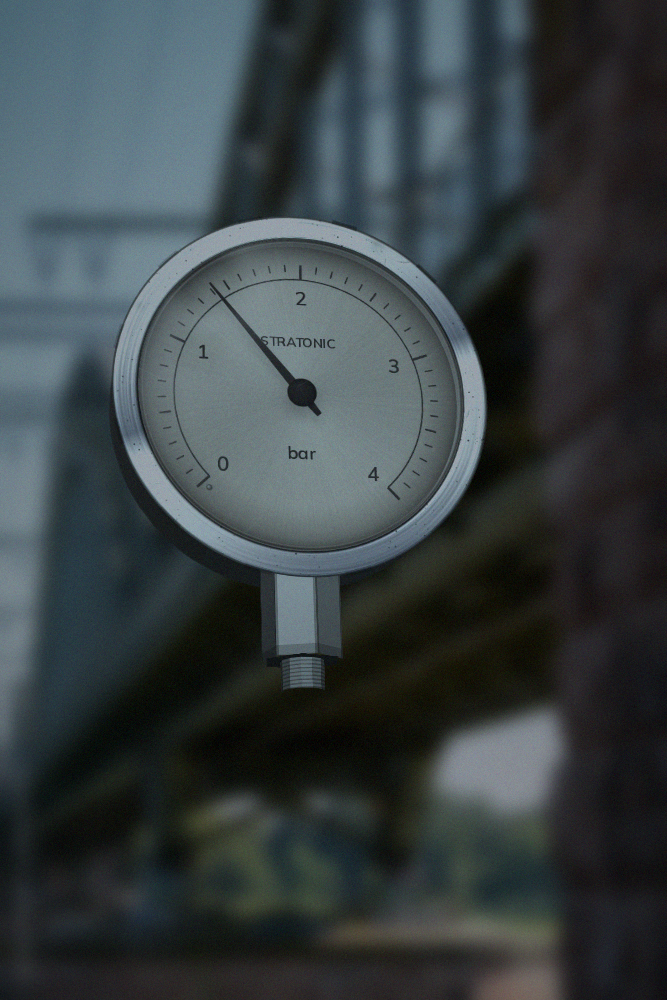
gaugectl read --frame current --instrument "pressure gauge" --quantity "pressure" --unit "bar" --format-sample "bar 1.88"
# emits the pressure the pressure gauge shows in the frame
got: bar 1.4
